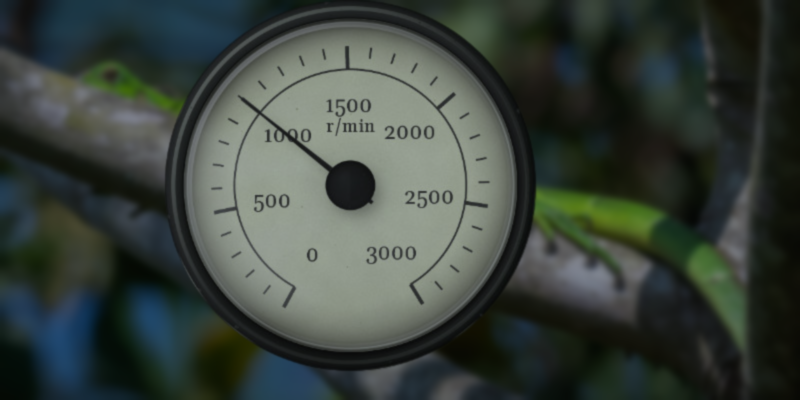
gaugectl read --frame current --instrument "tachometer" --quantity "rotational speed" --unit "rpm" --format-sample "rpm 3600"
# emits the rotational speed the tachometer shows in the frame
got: rpm 1000
